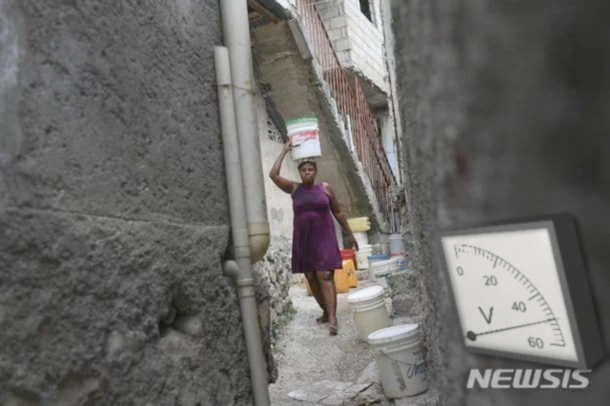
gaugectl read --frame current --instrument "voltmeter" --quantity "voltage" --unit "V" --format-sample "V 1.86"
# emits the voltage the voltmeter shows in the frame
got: V 50
